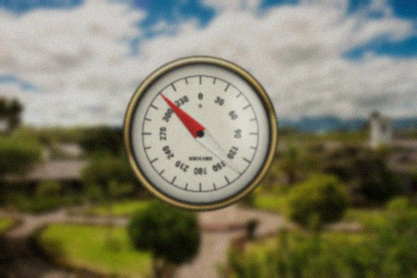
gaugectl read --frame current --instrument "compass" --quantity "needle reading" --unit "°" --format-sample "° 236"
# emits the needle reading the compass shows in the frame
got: ° 315
